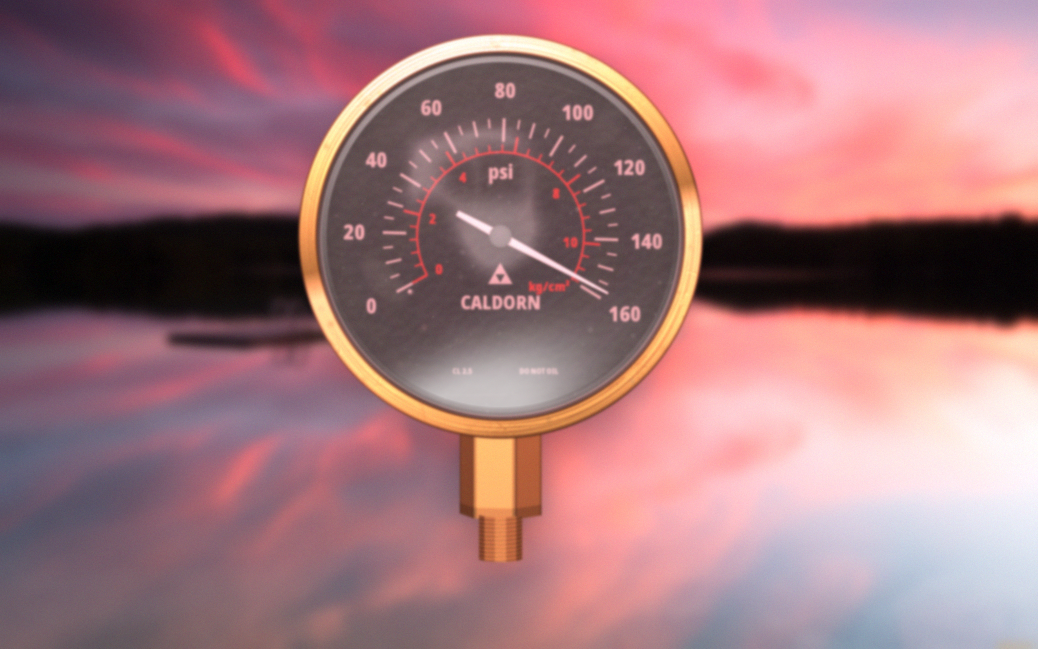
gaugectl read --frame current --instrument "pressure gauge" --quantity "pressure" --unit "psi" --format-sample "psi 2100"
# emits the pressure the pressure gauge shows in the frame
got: psi 157.5
